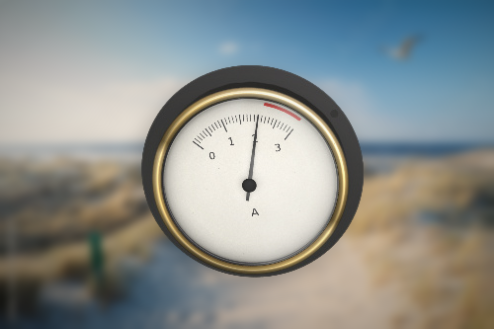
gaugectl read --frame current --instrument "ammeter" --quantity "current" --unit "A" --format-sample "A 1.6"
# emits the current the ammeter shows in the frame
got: A 2
